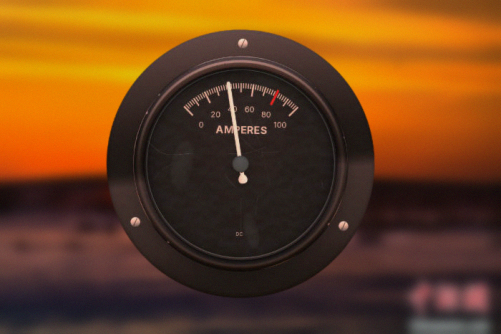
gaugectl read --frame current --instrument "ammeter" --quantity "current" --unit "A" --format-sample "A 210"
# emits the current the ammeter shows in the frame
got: A 40
